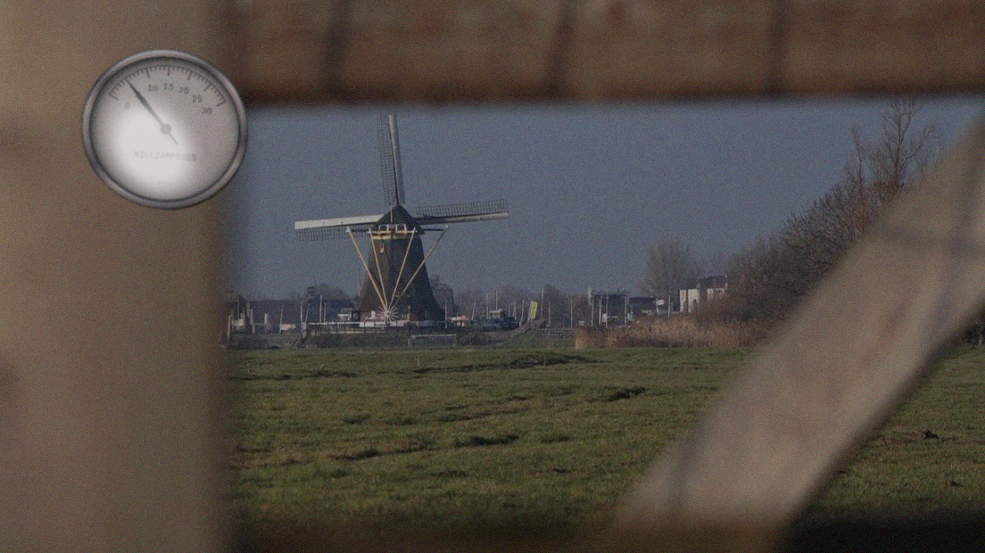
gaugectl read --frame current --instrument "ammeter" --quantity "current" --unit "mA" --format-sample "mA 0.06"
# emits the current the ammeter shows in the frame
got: mA 5
